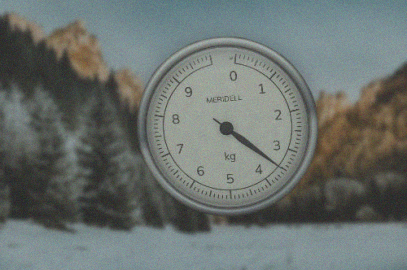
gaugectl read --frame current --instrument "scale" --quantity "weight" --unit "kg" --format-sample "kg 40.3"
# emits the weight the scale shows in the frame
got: kg 3.5
